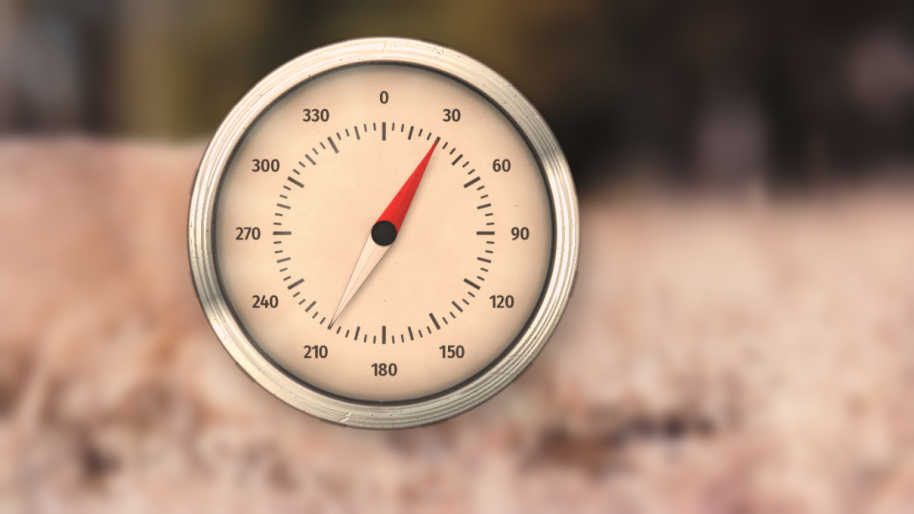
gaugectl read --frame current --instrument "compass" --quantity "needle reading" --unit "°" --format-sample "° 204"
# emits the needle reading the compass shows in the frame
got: ° 30
